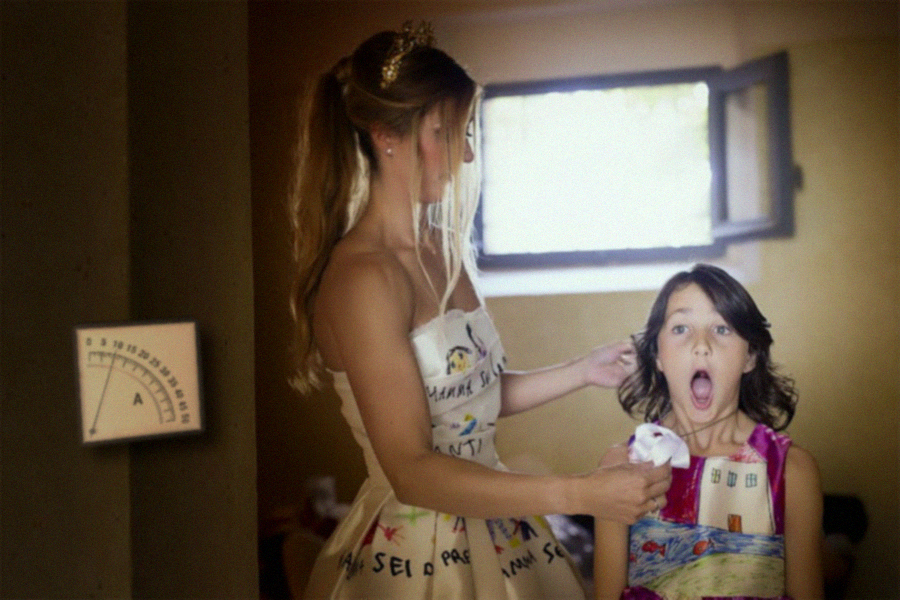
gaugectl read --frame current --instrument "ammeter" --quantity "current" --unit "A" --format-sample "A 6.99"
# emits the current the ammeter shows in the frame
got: A 10
